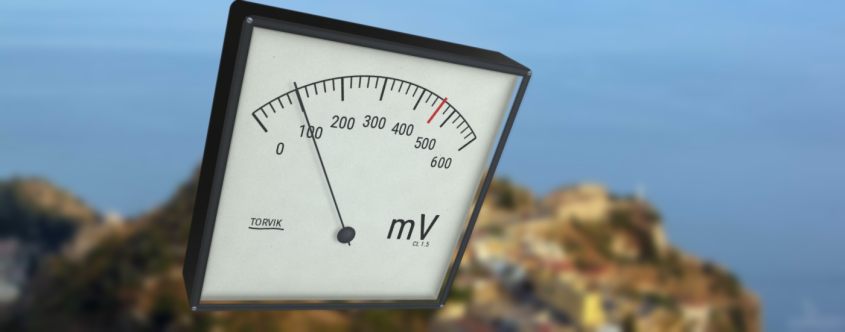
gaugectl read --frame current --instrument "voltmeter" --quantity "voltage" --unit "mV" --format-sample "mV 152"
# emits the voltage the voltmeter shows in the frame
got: mV 100
